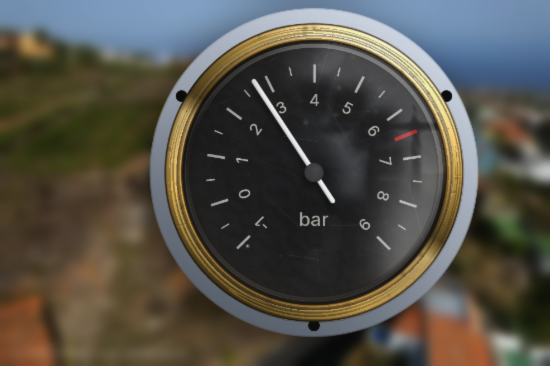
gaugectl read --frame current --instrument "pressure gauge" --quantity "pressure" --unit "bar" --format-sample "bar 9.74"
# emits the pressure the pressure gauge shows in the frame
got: bar 2.75
